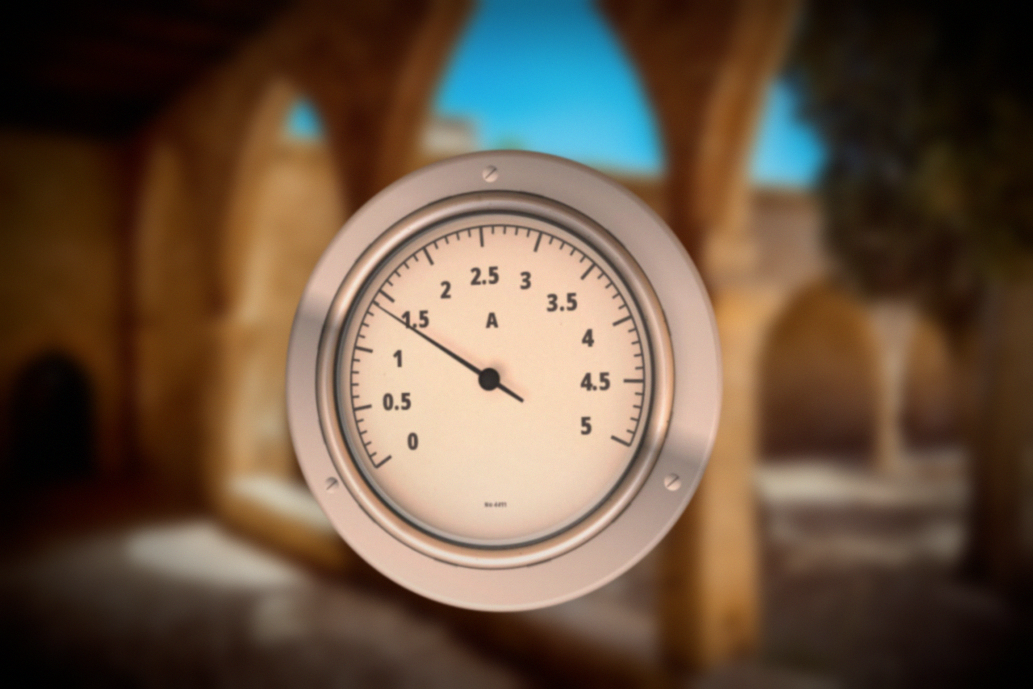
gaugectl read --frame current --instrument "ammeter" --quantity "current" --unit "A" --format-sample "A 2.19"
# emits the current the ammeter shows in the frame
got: A 1.4
